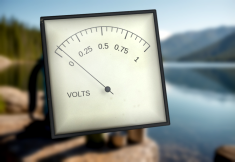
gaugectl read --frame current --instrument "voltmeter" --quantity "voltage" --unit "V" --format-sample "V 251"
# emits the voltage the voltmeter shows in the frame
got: V 0.05
